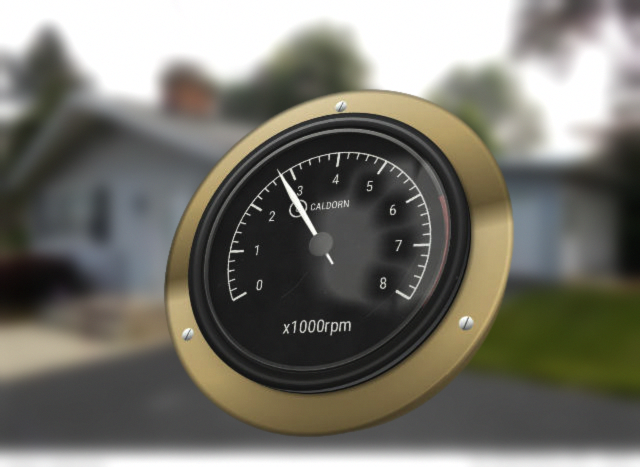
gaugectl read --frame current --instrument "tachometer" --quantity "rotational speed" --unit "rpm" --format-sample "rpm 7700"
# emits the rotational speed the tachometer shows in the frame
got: rpm 2800
